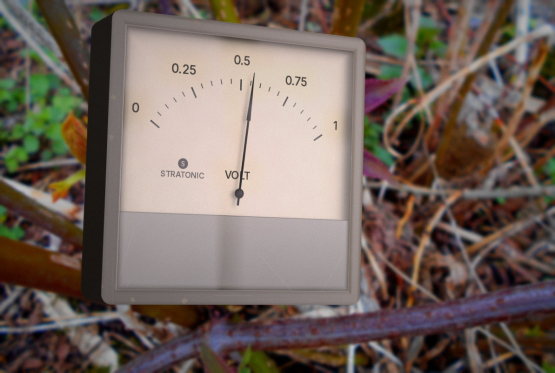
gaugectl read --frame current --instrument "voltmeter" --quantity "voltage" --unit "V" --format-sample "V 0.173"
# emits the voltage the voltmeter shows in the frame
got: V 0.55
